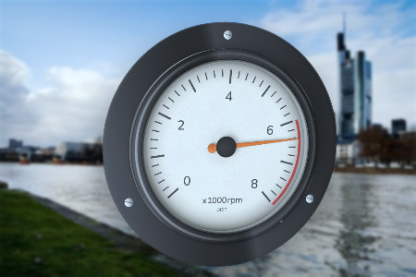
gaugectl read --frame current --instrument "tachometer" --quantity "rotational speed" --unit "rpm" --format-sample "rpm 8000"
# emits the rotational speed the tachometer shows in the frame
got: rpm 6400
